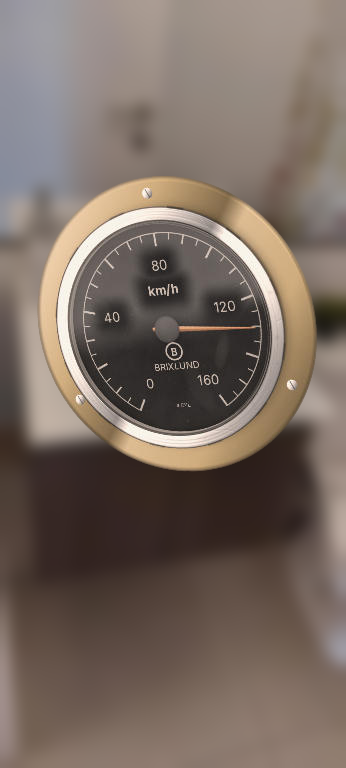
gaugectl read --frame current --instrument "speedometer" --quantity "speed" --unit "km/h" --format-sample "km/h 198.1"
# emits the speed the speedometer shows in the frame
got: km/h 130
